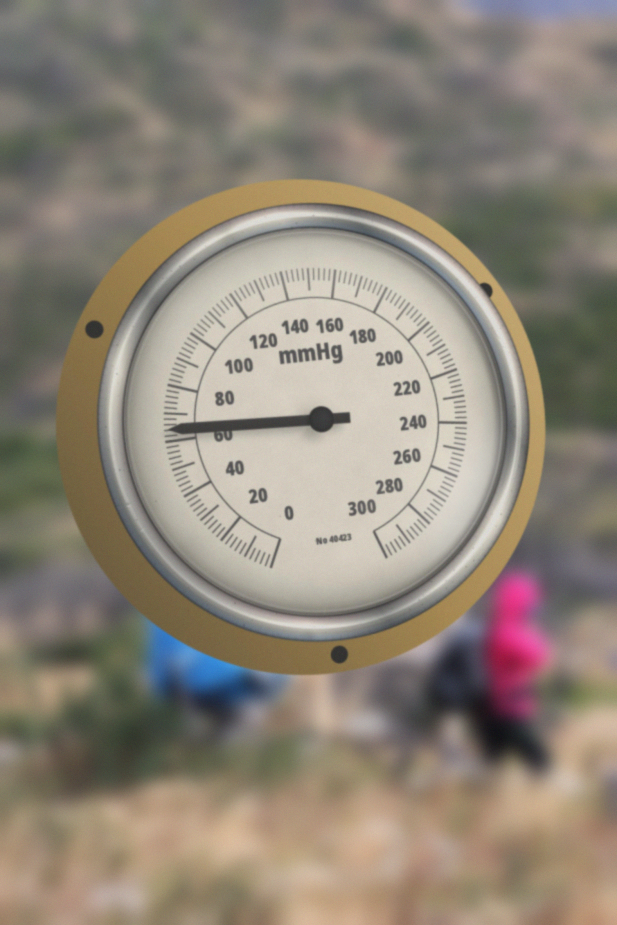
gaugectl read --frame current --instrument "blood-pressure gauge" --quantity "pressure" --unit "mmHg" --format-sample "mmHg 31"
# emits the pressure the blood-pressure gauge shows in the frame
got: mmHg 64
